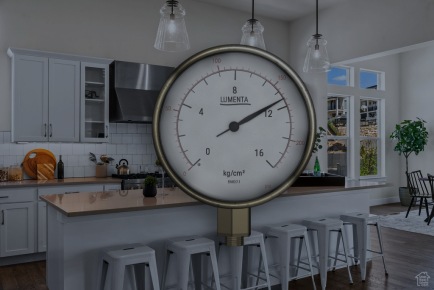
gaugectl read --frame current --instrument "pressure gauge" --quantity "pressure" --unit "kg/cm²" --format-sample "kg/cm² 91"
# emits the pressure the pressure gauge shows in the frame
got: kg/cm² 11.5
